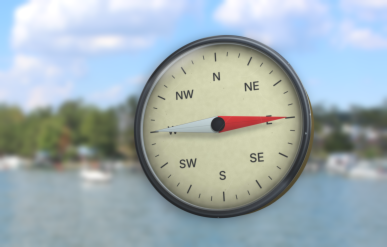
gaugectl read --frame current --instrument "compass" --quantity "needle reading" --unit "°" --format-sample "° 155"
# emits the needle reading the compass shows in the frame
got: ° 90
